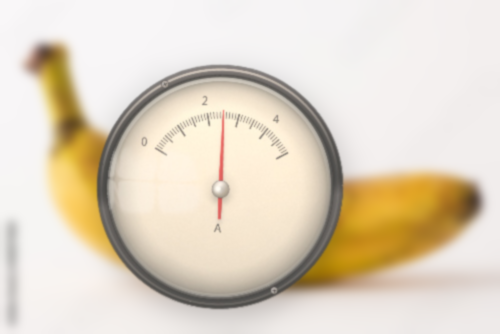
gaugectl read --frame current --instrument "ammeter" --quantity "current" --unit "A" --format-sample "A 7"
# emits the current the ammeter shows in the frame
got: A 2.5
